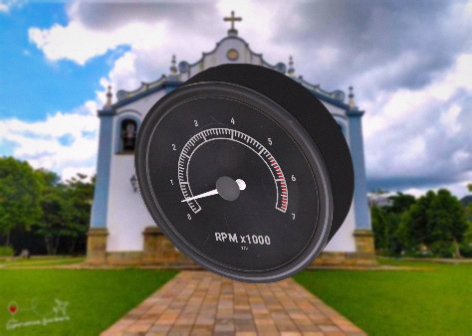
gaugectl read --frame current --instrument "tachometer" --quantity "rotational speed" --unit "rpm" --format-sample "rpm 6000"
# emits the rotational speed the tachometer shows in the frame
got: rpm 500
